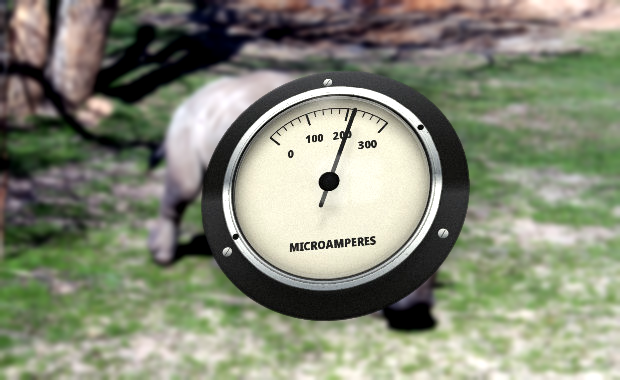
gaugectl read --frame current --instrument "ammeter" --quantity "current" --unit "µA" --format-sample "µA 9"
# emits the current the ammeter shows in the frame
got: µA 220
